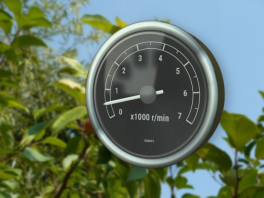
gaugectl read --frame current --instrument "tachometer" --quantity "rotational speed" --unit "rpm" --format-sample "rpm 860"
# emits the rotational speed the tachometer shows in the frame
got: rpm 500
